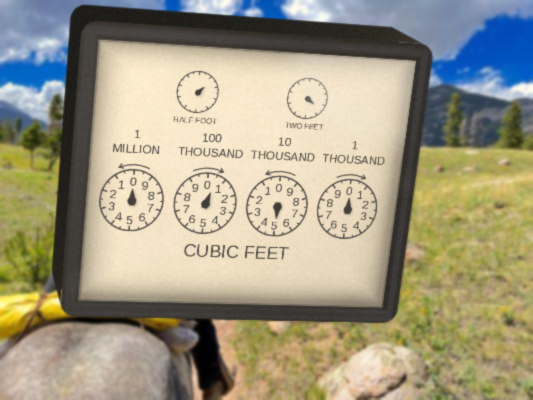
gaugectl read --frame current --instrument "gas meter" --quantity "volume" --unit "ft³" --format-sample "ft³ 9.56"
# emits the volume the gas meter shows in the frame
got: ft³ 5000
